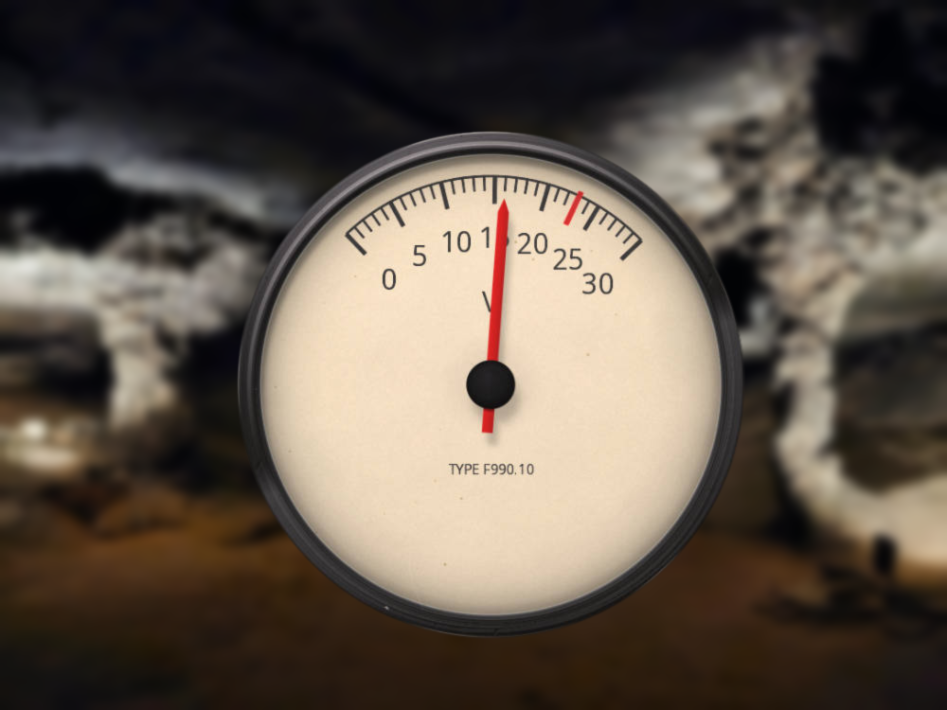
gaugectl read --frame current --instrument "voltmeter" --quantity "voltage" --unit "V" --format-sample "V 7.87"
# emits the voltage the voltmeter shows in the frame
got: V 16
